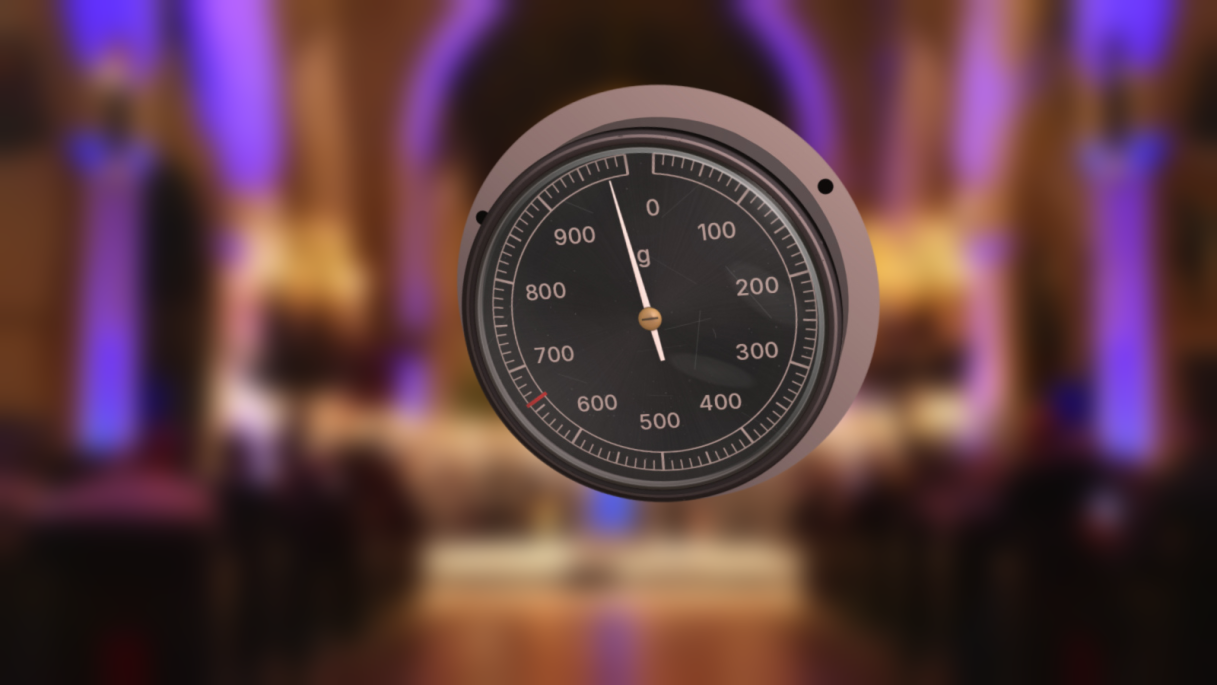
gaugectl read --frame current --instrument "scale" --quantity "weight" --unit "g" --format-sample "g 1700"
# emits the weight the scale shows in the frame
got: g 980
